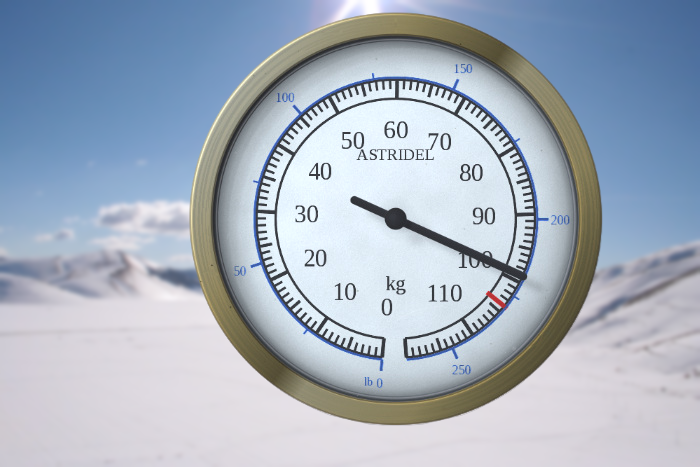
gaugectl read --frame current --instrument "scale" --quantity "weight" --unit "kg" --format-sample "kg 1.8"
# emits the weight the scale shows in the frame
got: kg 99
